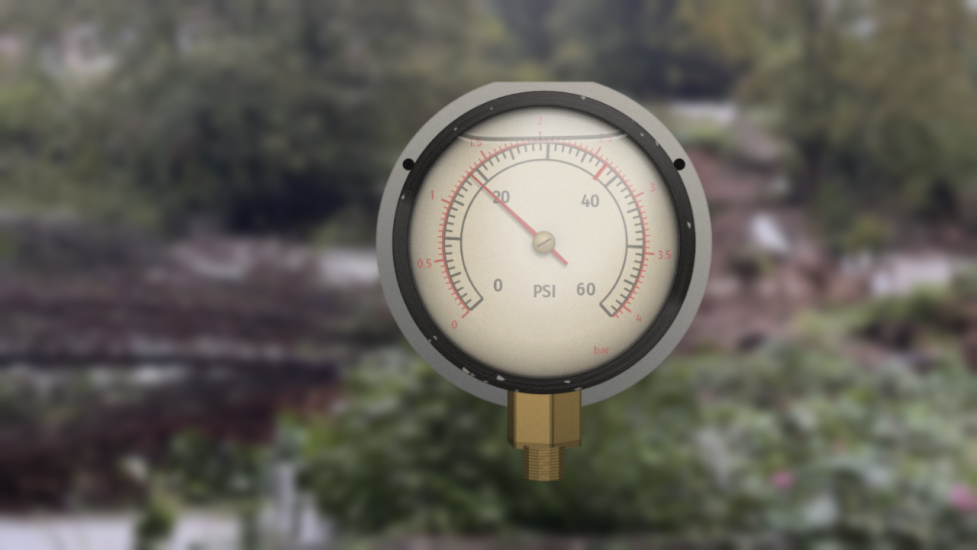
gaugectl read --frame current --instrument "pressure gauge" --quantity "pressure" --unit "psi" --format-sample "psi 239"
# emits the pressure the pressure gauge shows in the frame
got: psi 19
